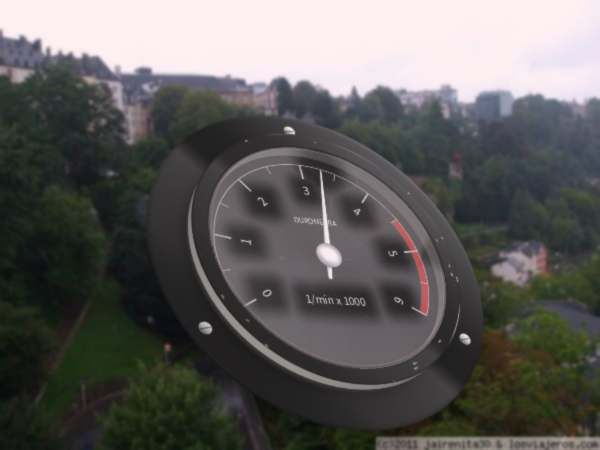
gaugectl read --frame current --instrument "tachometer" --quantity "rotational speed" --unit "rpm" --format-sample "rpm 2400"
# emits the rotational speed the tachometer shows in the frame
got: rpm 3250
